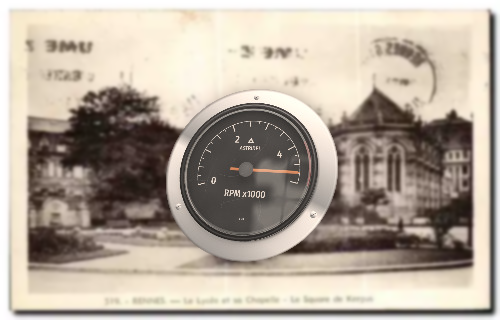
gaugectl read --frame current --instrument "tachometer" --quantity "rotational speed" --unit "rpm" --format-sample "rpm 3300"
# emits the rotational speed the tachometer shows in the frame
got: rpm 4750
